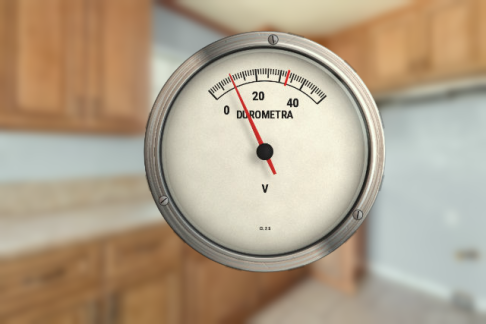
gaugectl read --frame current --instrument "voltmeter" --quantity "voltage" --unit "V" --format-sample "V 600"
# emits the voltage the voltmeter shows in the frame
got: V 10
